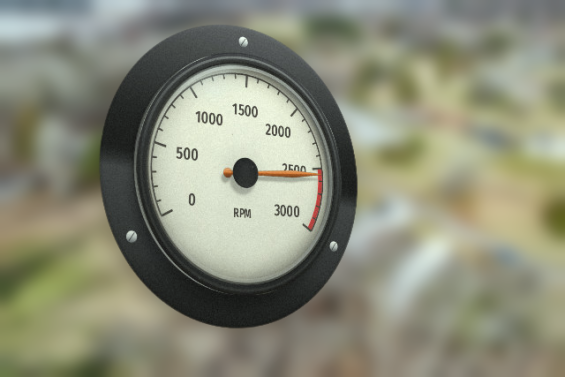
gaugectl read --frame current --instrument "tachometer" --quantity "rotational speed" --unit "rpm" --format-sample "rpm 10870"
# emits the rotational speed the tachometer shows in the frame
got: rpm 2550
